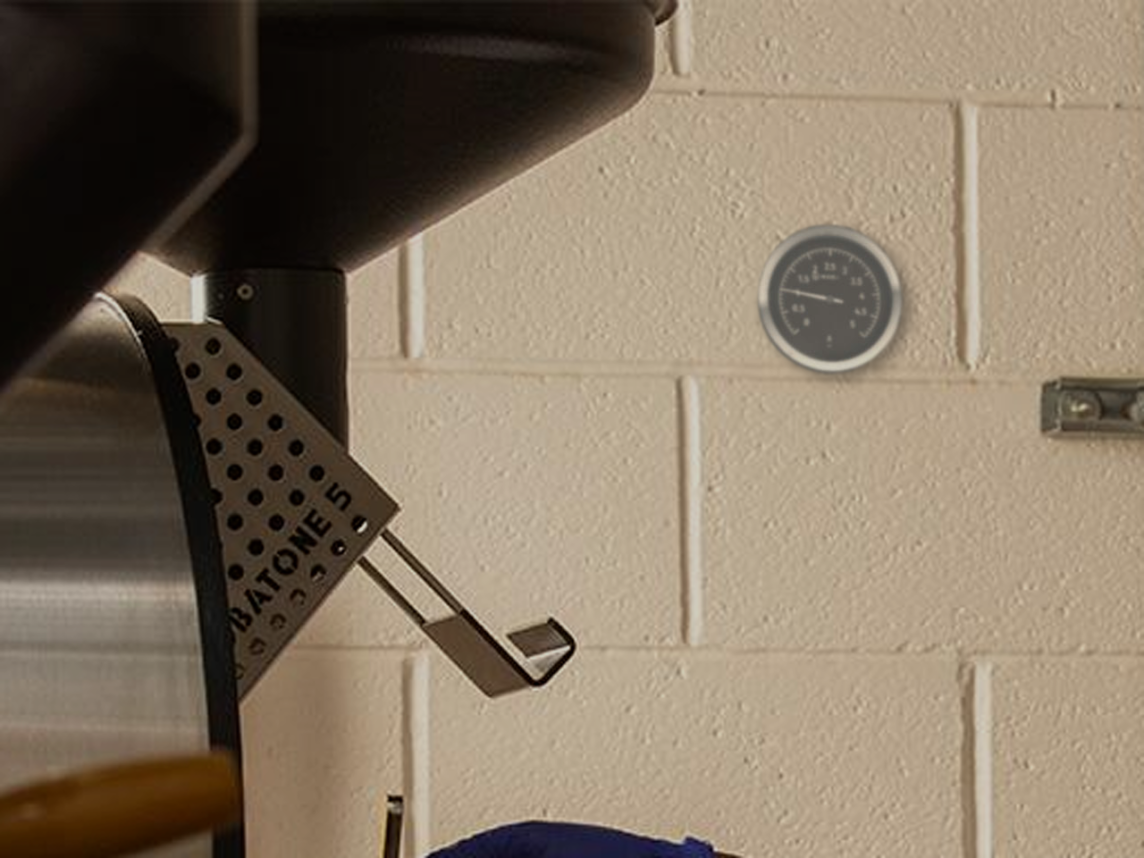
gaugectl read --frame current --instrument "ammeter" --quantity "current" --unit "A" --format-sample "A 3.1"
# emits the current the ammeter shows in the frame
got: A 1
